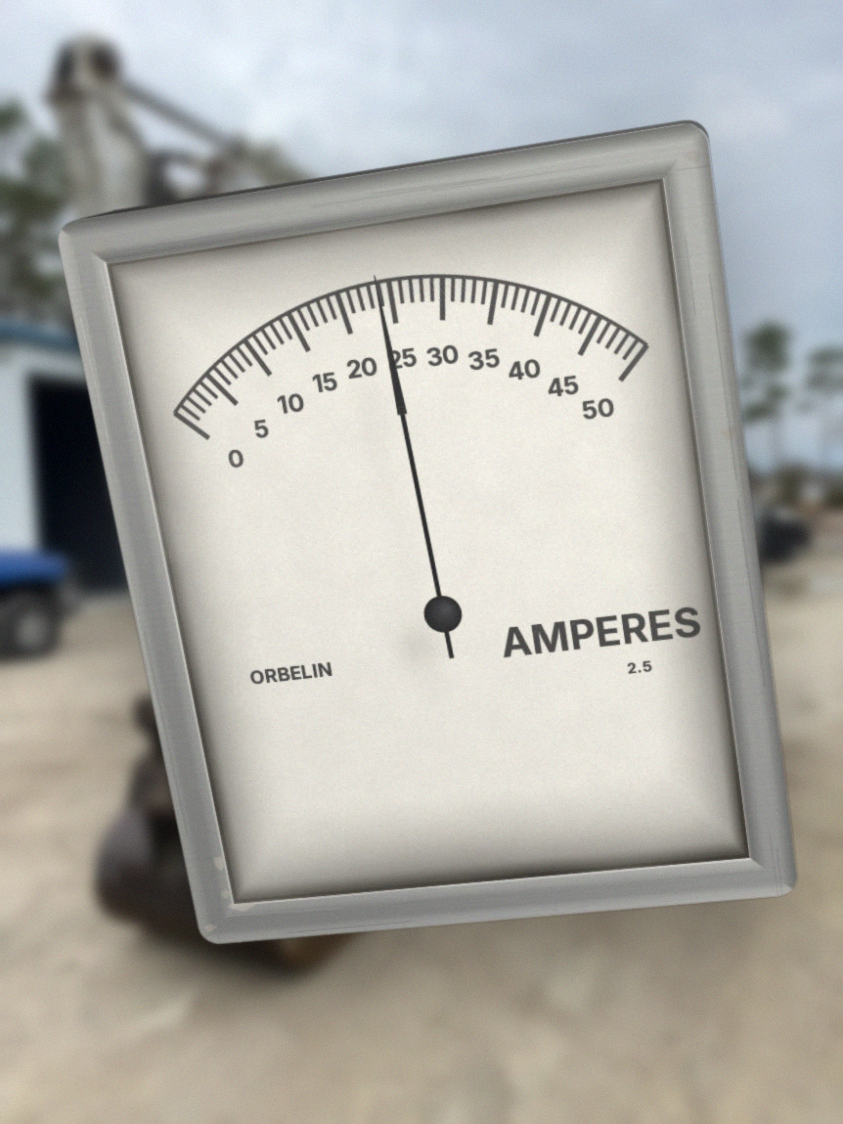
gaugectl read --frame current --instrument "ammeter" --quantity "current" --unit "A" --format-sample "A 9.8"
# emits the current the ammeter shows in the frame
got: A 24
